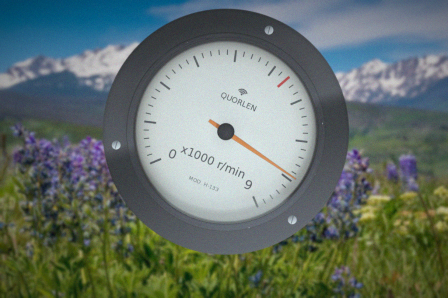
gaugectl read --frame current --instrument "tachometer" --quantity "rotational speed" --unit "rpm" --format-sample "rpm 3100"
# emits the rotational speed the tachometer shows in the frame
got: rpm 7900
